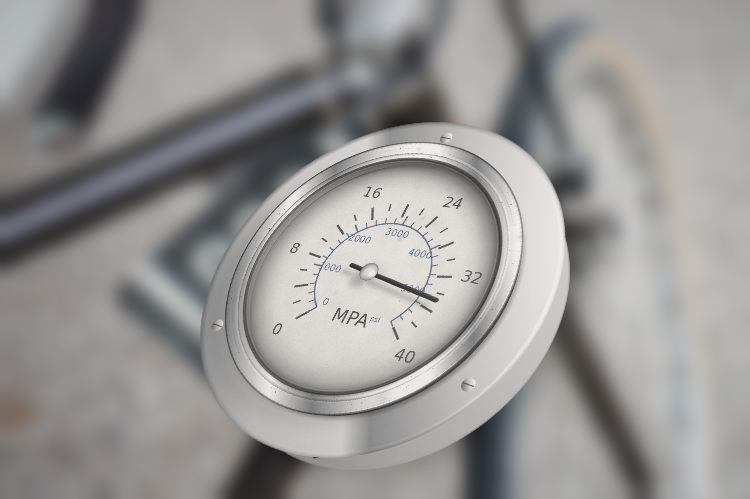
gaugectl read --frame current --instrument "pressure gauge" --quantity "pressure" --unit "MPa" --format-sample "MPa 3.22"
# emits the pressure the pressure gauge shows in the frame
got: MPa 35
